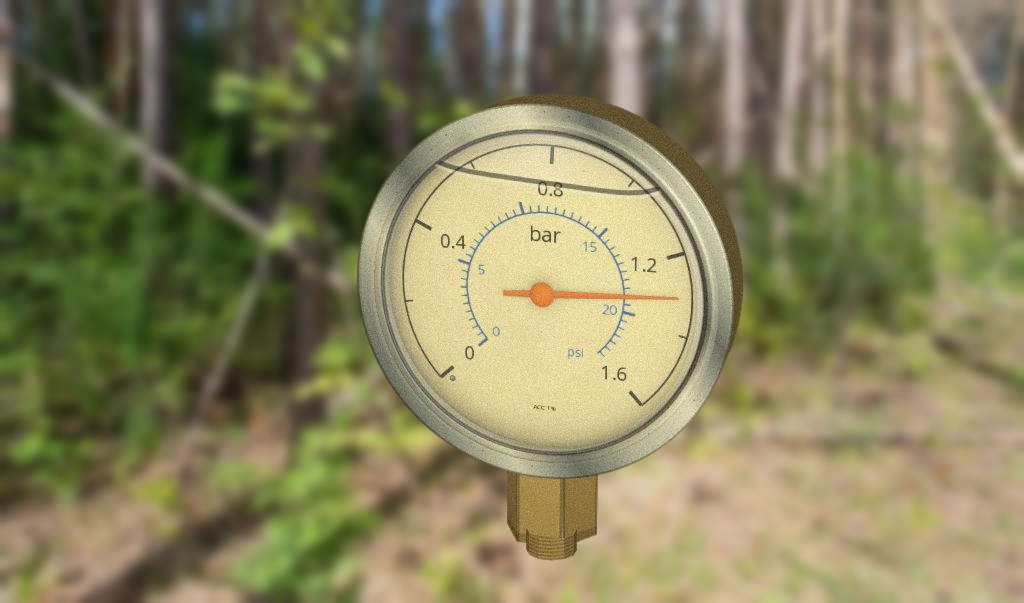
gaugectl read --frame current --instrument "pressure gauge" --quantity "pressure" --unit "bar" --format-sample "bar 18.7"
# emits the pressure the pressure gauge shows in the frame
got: bar 1.3
